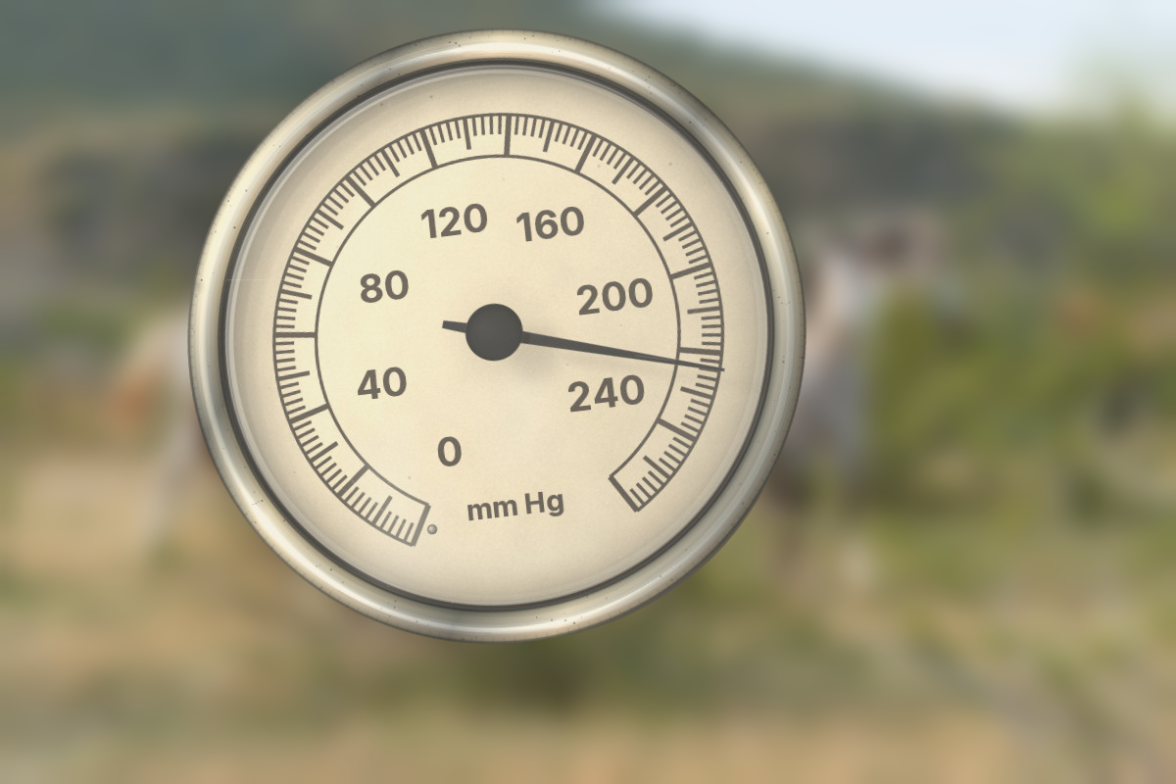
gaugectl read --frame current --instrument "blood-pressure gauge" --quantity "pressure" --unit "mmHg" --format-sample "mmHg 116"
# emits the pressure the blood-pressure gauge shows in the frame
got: mmHg 224
